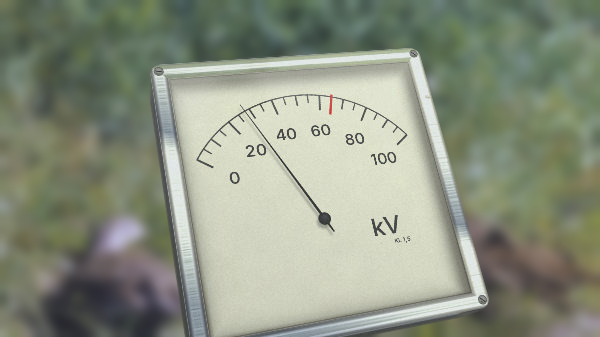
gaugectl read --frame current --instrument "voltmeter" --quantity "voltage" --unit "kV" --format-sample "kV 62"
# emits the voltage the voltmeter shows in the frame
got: kV 27.5
